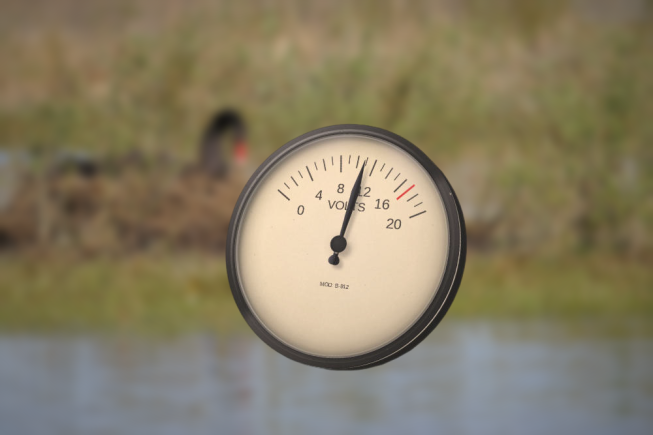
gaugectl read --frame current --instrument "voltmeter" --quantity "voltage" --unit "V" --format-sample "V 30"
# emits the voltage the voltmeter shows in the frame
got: V 11
